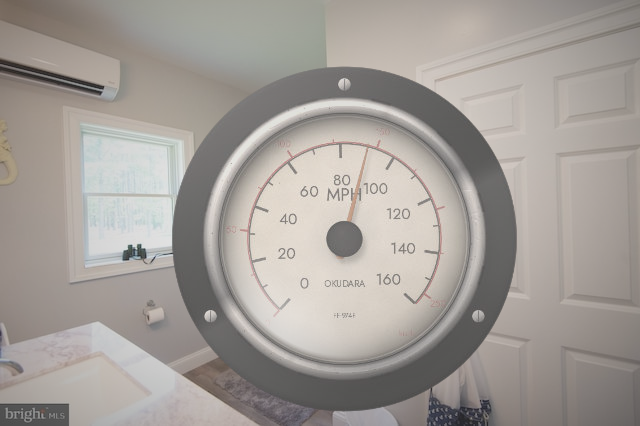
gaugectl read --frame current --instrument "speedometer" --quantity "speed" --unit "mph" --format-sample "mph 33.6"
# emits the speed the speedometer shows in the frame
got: mph 90
